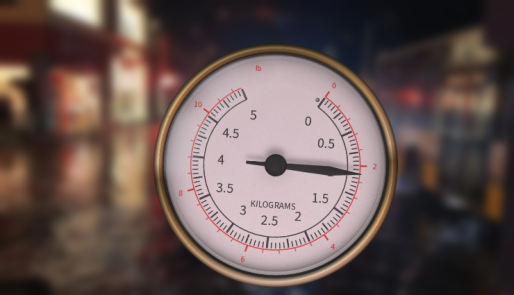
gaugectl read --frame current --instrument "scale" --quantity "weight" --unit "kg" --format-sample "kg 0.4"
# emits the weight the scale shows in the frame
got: kg 1
